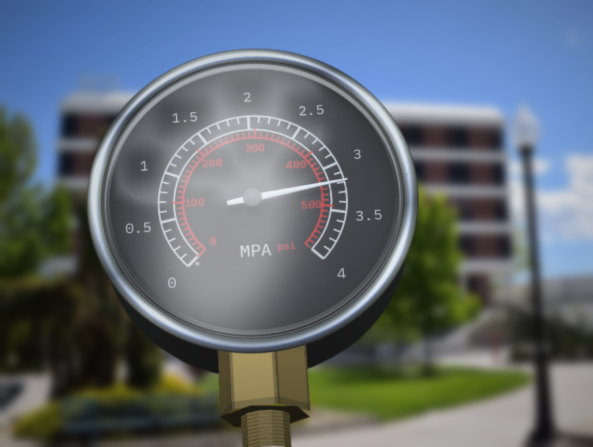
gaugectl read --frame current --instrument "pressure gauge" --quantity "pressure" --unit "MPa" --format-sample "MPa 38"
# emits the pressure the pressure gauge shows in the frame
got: MPa 3.2
